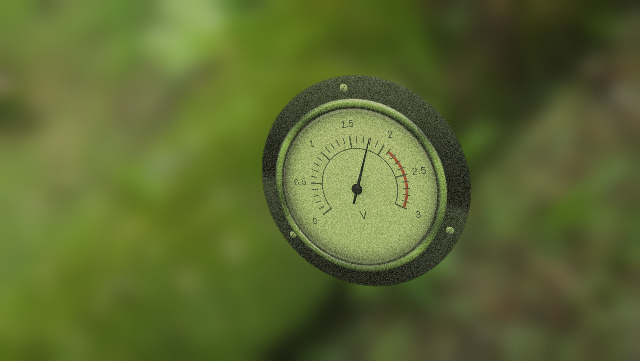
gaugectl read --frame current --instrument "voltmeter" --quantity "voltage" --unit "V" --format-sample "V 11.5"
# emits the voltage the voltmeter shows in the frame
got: V 1.8
